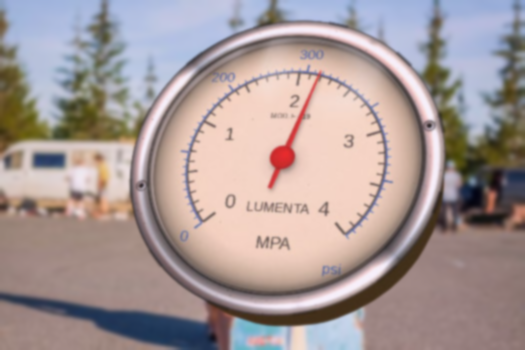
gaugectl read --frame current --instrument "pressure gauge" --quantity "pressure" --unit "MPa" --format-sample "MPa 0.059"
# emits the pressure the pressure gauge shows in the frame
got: MPa 2.2
